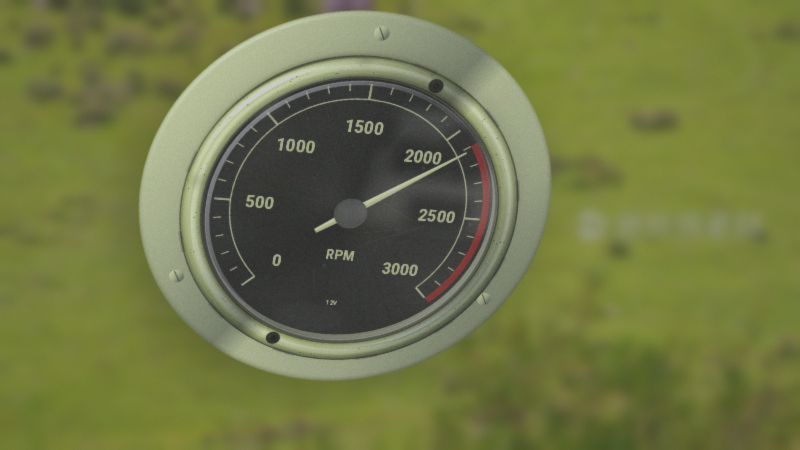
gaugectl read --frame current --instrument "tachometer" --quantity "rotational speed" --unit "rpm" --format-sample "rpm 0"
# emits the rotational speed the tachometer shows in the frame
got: rpm 2100
